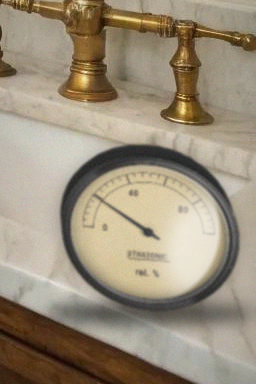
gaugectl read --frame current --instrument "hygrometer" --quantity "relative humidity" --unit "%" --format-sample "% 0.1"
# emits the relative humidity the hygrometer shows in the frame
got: % 20
